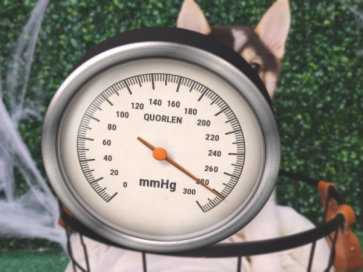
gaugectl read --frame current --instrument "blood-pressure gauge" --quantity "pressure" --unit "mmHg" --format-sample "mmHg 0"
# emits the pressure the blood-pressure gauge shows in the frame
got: mmHg 280
